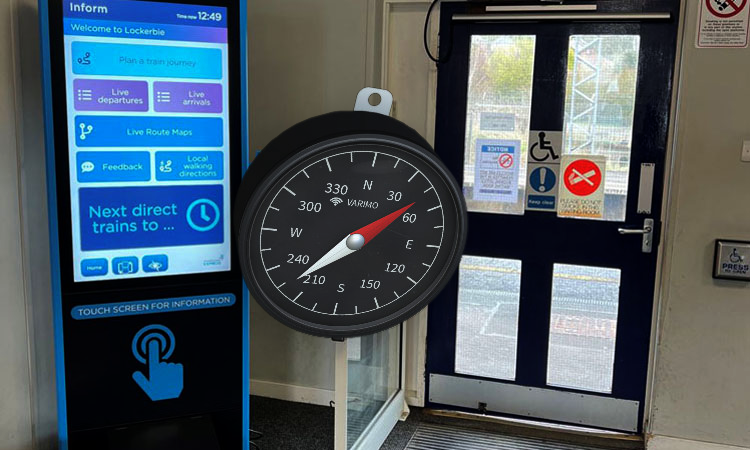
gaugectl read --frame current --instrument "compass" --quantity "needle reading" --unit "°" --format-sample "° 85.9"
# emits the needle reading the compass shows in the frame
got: ° 45
